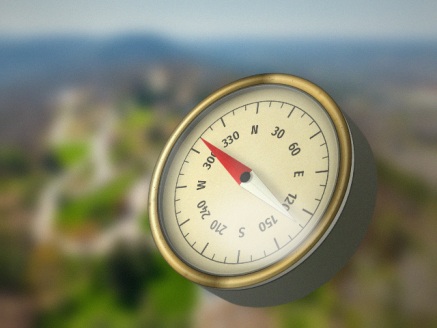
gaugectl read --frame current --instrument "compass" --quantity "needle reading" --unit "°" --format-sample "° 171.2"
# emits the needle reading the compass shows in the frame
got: ° 310
